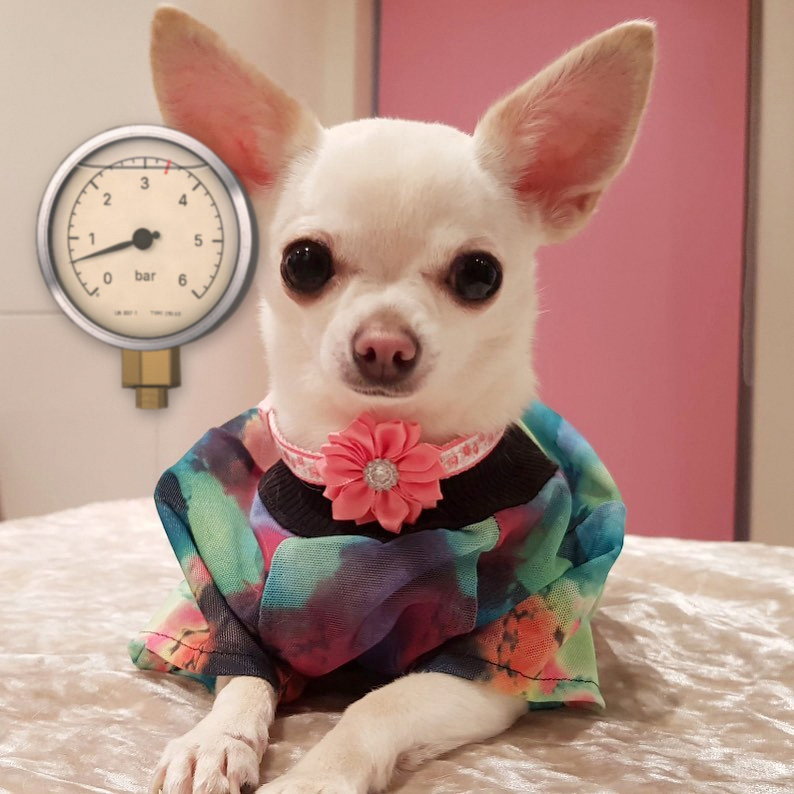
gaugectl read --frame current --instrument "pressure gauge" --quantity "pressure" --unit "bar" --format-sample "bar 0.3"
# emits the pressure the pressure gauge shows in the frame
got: bar 0.6
